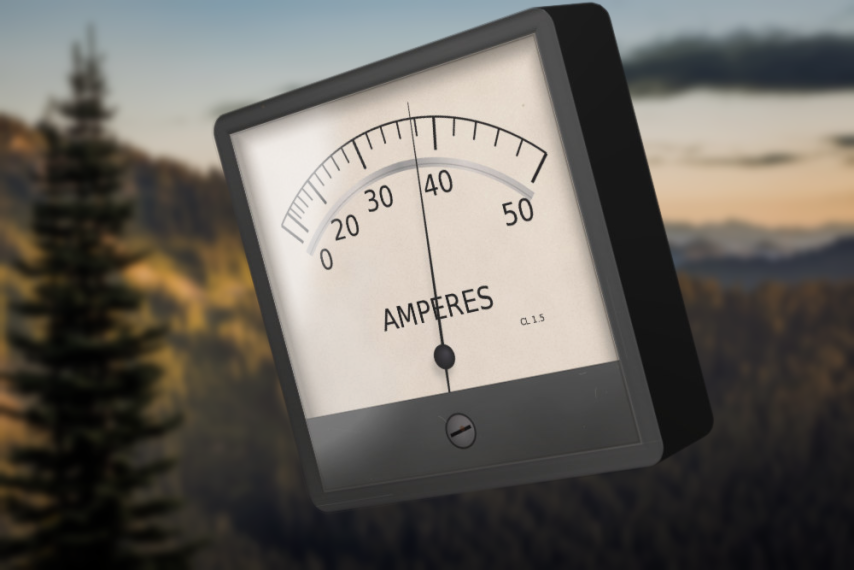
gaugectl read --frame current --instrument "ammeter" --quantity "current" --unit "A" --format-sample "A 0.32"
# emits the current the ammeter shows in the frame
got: A 38
